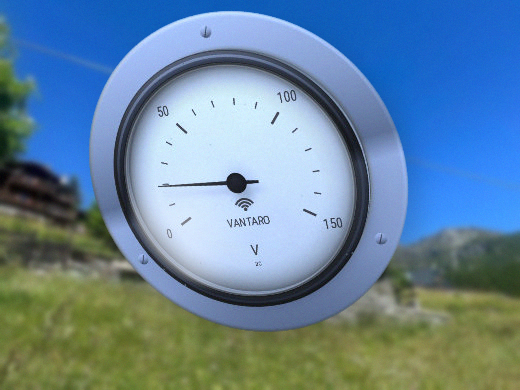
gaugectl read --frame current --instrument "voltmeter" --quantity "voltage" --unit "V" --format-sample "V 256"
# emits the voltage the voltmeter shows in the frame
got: V 20
